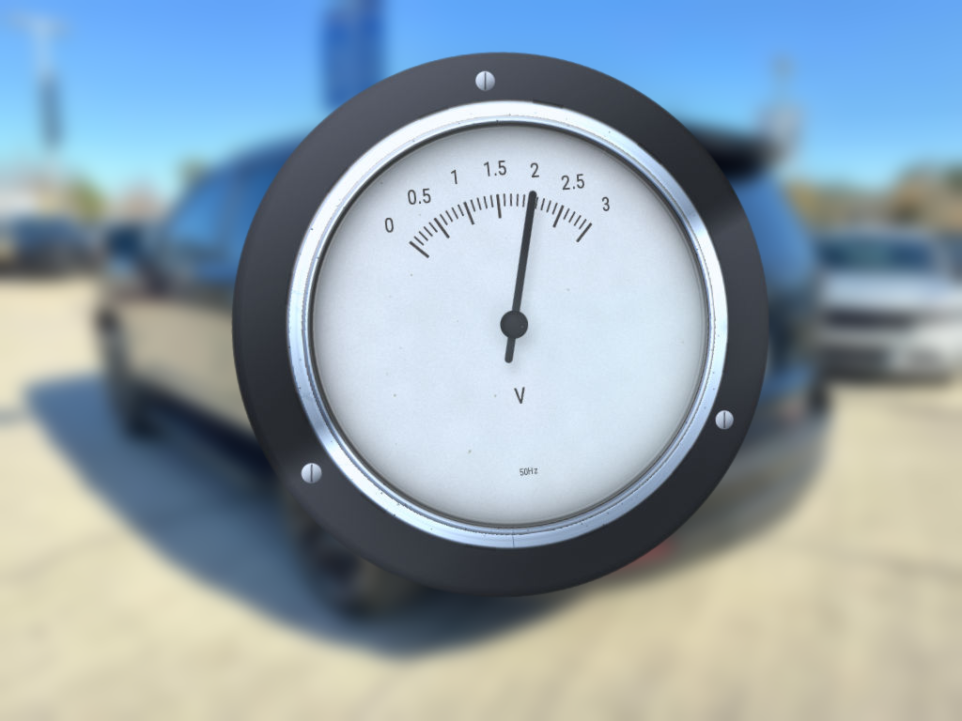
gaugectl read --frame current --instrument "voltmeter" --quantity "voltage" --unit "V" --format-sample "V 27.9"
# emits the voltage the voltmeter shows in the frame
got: V 2
